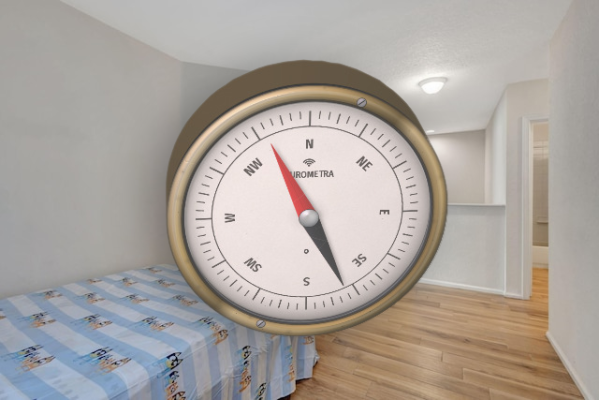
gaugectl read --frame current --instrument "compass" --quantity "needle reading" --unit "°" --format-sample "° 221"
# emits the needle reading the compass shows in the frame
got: ° 335
